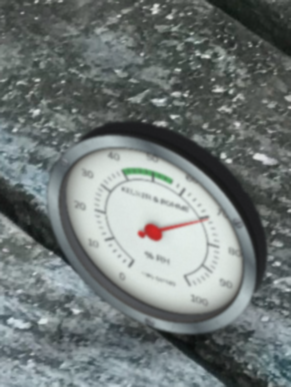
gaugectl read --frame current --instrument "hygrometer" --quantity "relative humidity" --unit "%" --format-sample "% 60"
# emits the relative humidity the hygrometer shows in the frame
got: % 70
